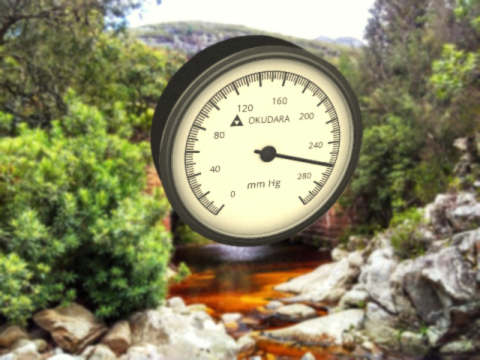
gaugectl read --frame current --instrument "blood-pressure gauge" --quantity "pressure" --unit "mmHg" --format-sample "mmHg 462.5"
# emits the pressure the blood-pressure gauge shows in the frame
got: mmHg 260
